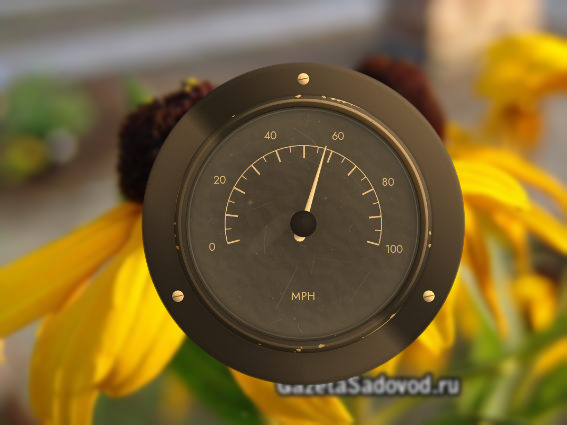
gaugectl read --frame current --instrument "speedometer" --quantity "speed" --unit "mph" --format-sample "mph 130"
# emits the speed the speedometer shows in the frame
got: mph 57.5
